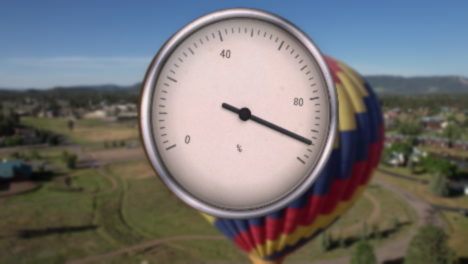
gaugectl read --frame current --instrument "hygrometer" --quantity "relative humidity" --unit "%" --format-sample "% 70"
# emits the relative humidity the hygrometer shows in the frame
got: % 94
